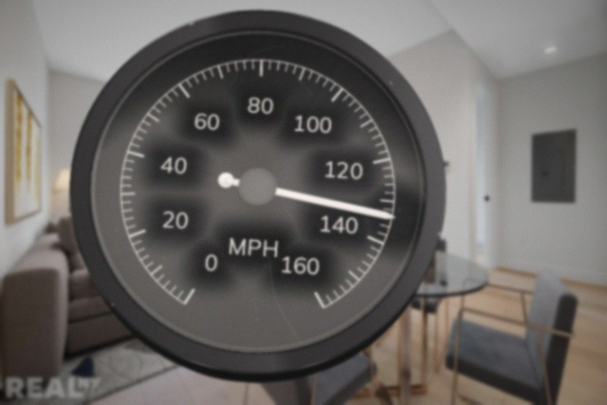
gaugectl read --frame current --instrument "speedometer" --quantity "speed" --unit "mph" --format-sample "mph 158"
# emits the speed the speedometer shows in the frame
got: mph 134
